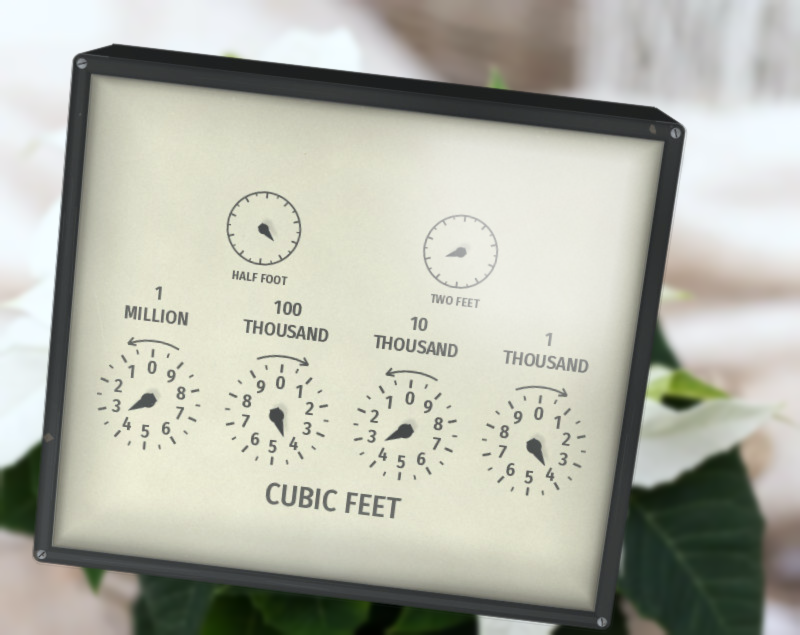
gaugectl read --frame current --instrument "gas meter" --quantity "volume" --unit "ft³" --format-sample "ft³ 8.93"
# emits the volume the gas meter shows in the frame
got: ft³ 343400
